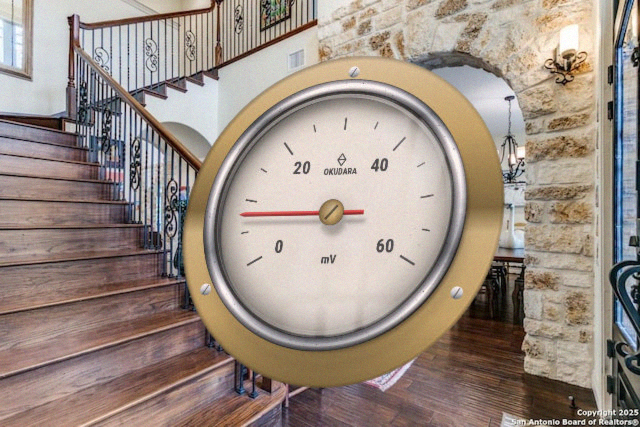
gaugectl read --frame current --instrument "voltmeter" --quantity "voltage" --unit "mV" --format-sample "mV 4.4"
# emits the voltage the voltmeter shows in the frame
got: mV 7.5
